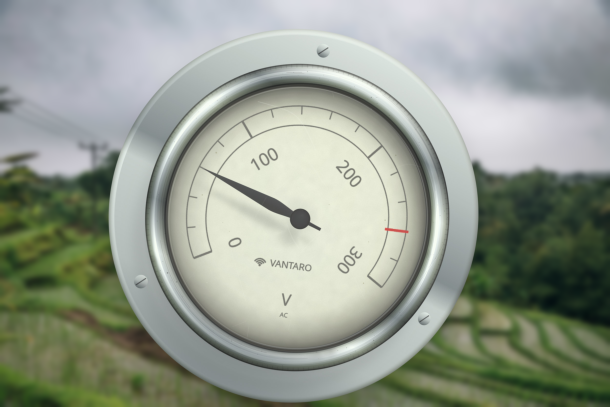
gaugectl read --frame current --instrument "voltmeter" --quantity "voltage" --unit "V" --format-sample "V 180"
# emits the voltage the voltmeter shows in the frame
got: V 60
